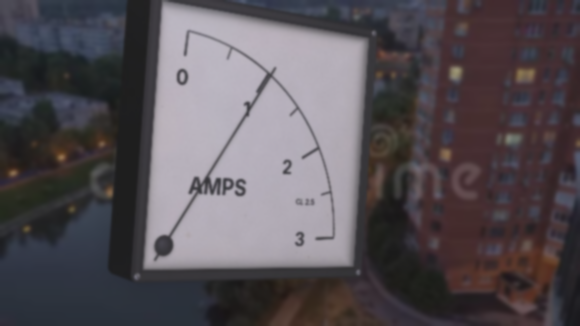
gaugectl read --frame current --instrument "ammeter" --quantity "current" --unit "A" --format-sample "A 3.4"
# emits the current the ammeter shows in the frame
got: A 1
